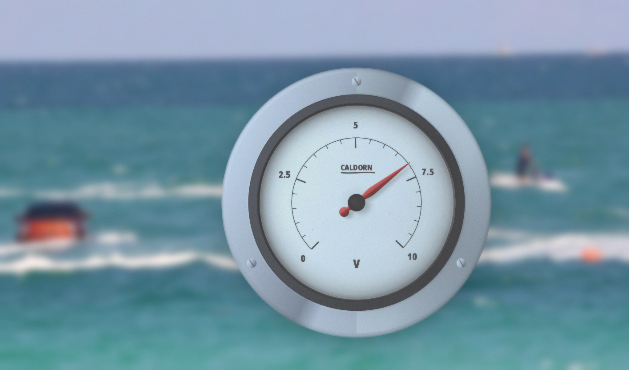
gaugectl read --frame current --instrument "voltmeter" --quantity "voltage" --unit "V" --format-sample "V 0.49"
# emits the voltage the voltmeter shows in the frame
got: V 7
